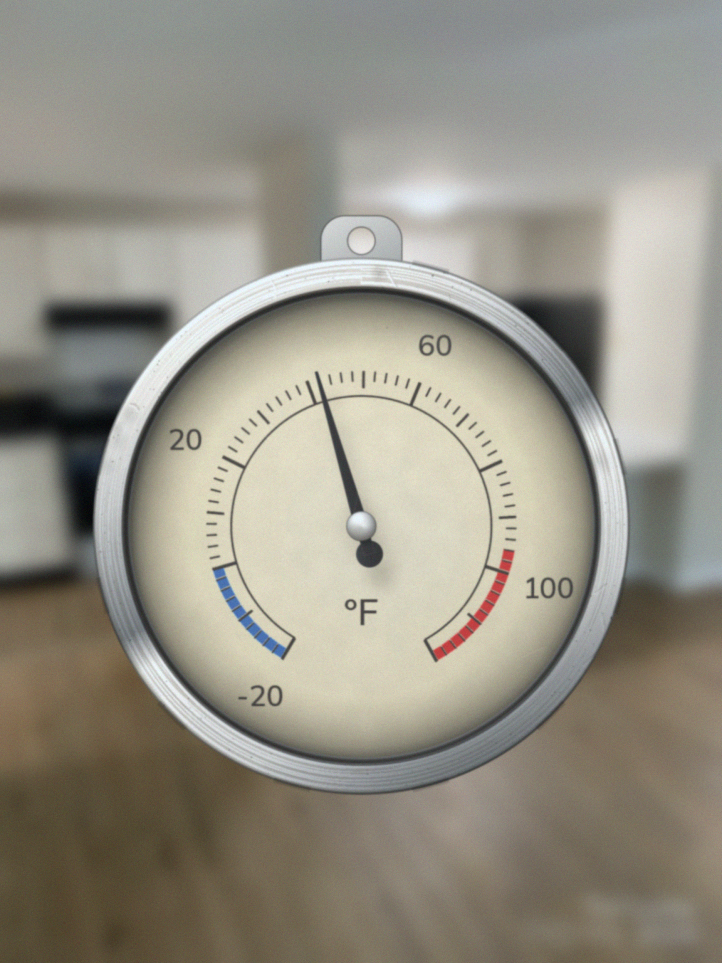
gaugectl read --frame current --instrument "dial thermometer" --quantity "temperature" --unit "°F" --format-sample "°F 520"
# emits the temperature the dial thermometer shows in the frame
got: °F 42
